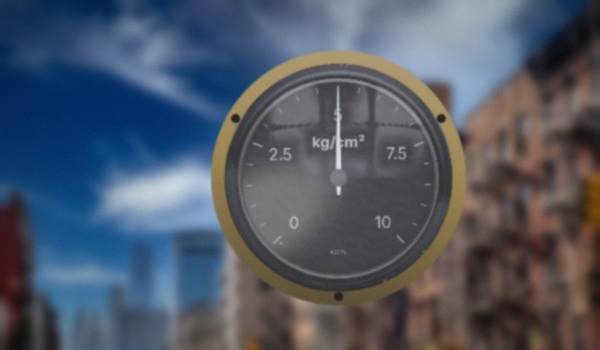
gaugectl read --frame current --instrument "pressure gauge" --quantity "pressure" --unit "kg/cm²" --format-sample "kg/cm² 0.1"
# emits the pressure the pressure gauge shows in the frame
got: kg/cm² 5
